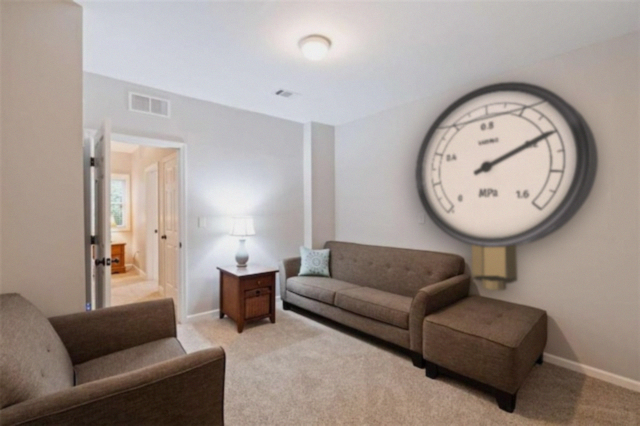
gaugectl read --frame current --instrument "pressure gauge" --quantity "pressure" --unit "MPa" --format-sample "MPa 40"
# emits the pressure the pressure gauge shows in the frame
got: MPa 1.2
